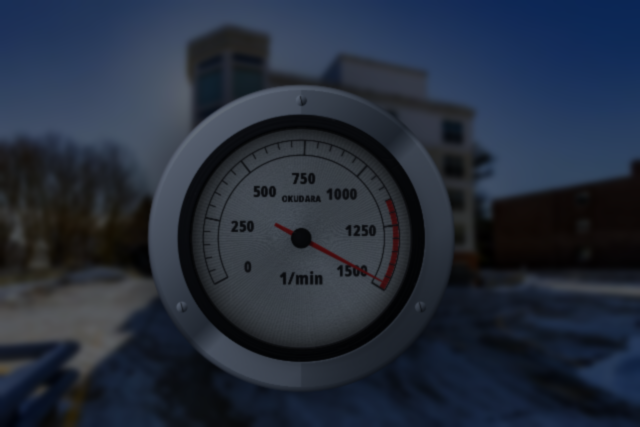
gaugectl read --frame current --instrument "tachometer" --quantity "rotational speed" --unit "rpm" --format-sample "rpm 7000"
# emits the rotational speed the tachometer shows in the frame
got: rpm 1475
